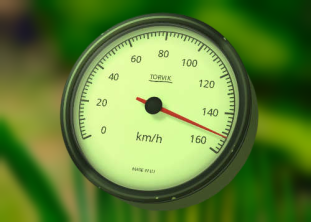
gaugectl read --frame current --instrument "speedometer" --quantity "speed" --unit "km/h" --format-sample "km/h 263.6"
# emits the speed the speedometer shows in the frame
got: km/h 152
